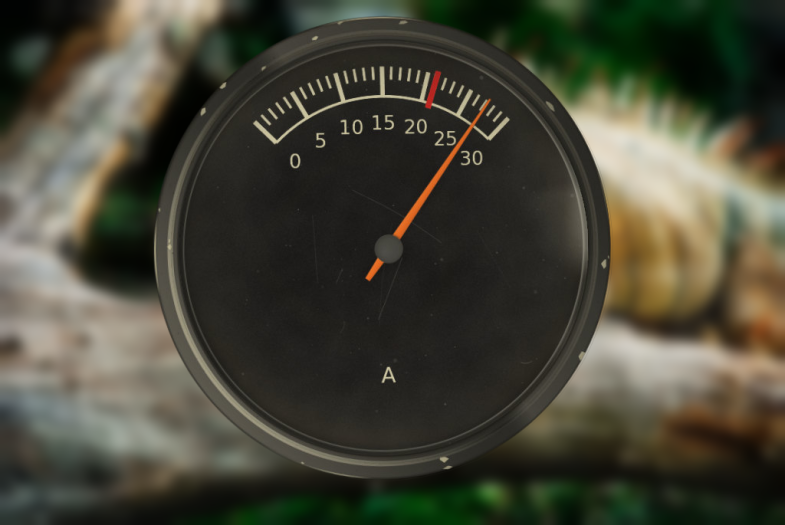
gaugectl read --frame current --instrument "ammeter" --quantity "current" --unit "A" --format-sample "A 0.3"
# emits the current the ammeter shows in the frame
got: A 27
